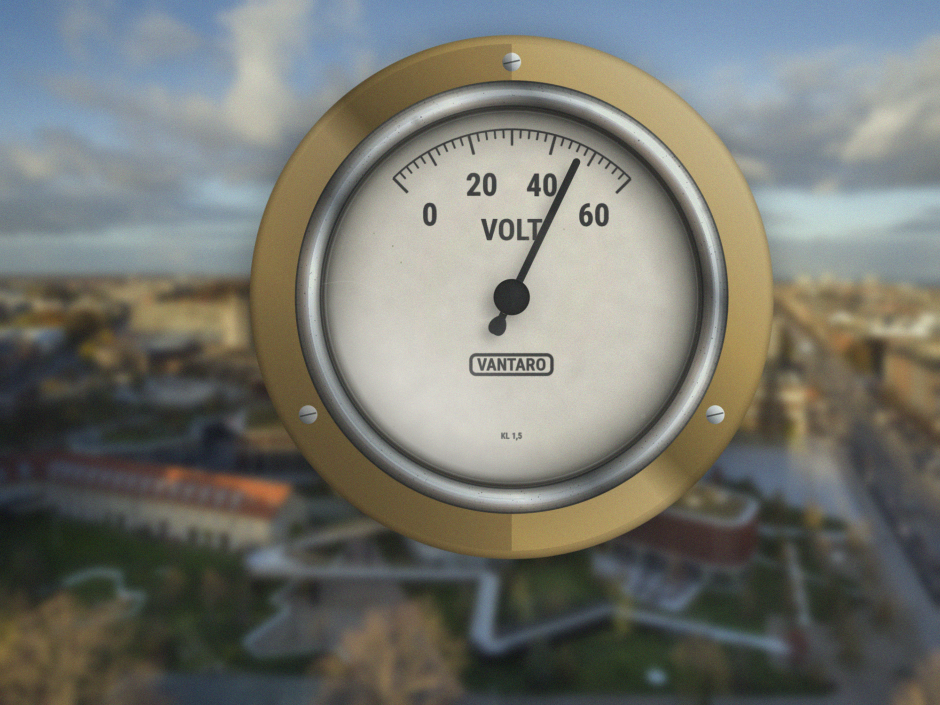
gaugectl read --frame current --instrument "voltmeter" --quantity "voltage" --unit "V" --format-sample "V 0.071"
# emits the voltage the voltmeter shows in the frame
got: V 47
